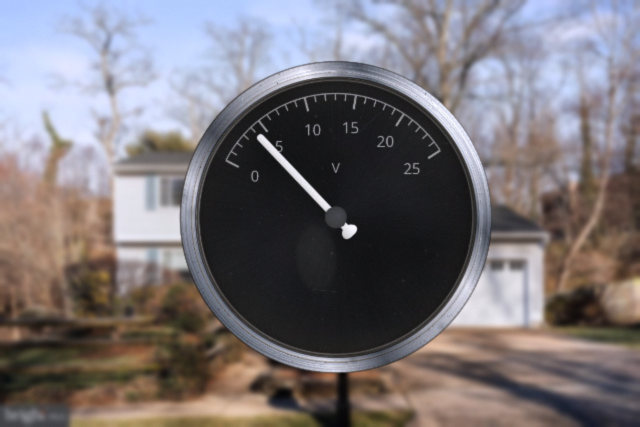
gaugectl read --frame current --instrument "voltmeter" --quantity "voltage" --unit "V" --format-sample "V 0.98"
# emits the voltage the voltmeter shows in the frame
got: V 4
